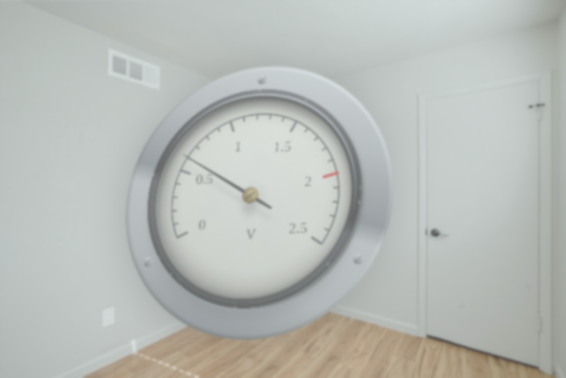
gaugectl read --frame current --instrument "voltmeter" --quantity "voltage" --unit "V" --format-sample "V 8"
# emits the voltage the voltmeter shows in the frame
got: V 0.6
